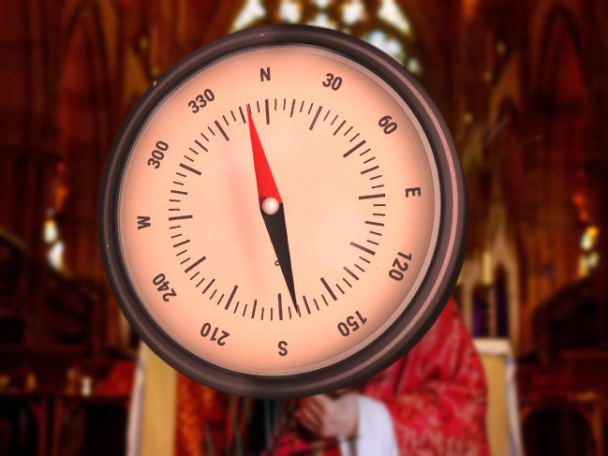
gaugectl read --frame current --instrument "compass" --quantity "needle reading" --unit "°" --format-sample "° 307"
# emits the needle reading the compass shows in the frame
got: ° 350
